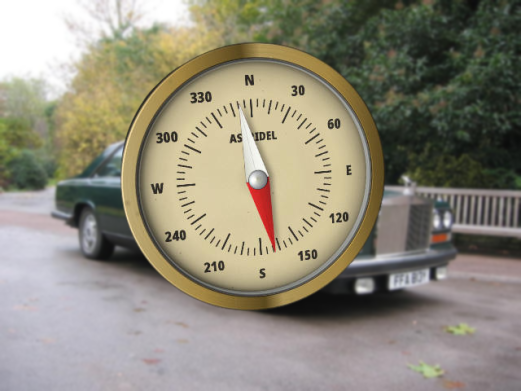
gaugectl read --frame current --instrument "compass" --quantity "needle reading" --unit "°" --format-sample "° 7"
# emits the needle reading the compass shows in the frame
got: ° 170
